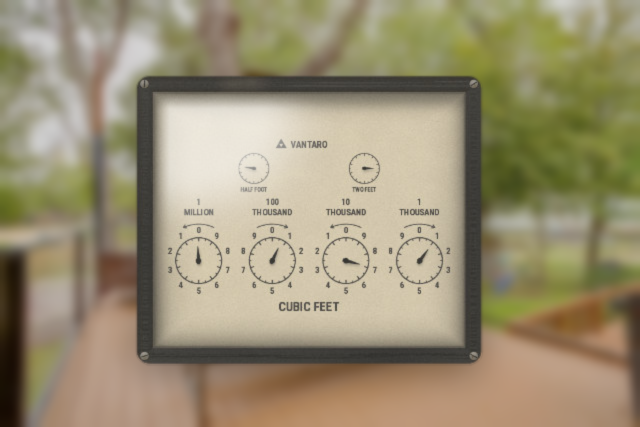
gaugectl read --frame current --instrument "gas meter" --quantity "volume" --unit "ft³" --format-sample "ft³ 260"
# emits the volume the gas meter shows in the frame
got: ft³ 7100
